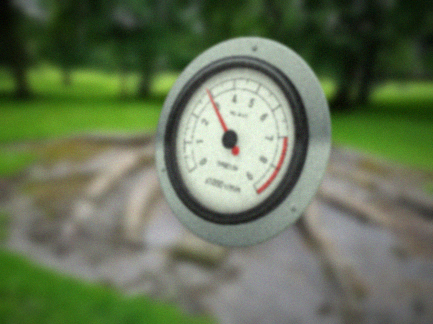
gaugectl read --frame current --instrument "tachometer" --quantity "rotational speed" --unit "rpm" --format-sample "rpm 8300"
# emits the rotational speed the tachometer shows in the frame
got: rpm 3000
